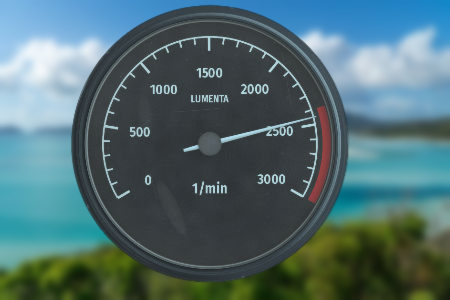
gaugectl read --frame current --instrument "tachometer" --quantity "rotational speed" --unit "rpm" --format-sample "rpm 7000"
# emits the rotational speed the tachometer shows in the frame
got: rpm 2450
